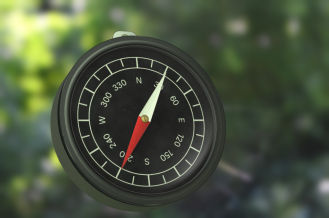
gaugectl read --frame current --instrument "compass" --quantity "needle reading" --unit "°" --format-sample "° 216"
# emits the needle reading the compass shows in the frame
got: ° 210
